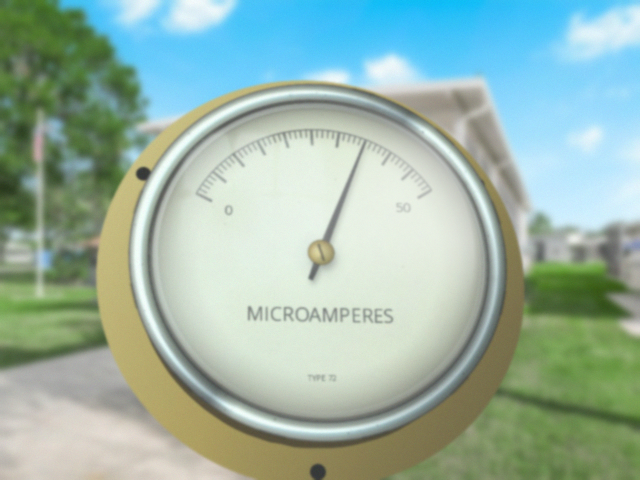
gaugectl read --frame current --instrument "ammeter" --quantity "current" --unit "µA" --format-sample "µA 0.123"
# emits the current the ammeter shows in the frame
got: µA 35
